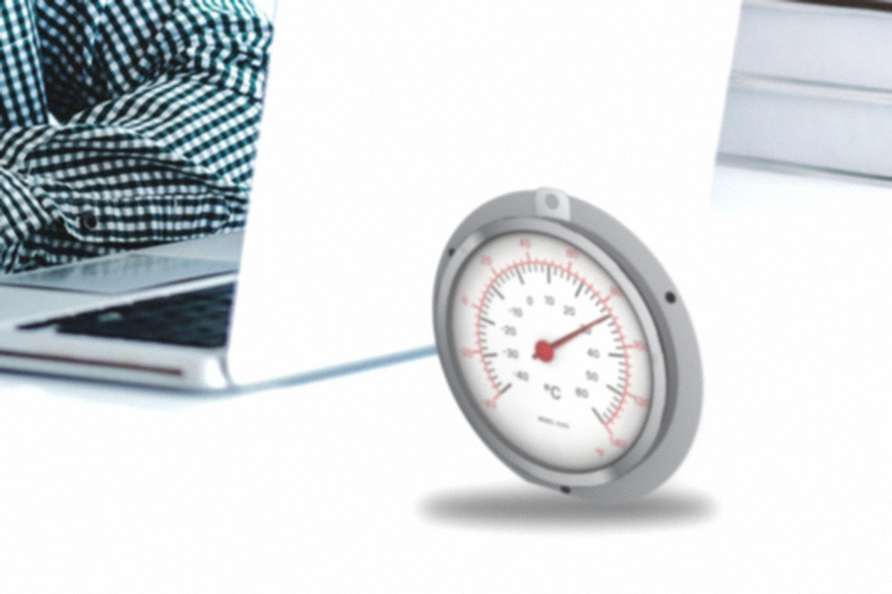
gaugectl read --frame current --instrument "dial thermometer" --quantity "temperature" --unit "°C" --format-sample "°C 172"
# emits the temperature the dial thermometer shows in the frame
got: °C 30
